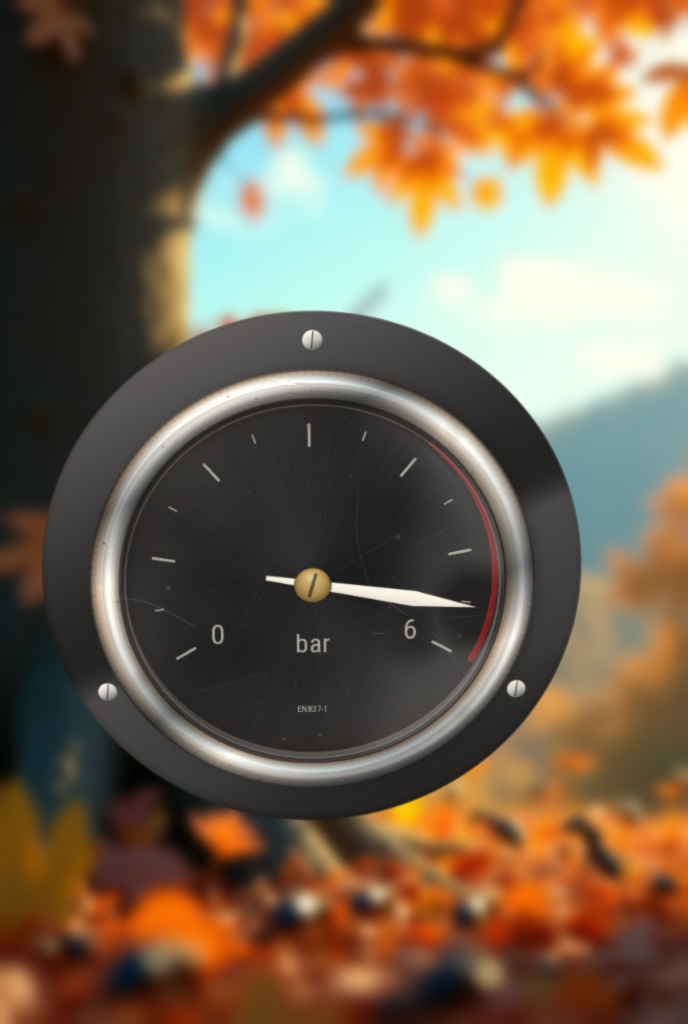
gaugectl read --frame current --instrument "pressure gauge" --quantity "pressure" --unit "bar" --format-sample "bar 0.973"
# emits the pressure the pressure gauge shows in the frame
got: bar 5.5
